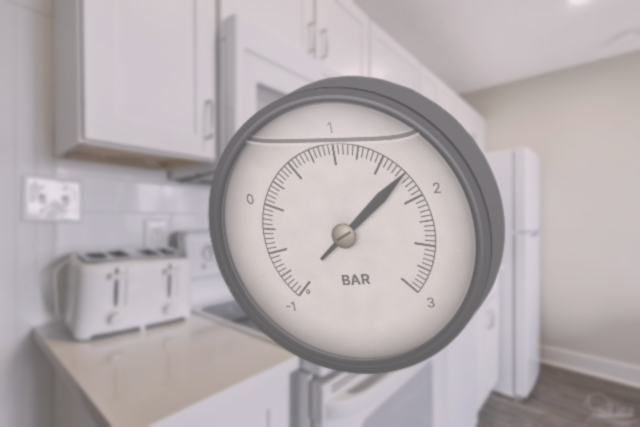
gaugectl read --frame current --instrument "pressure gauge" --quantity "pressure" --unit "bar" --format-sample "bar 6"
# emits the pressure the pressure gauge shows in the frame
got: bar 1.75
